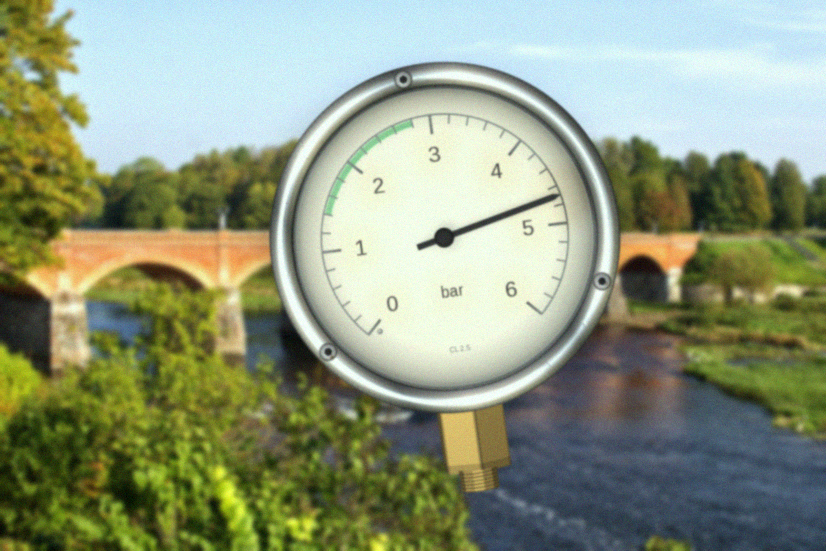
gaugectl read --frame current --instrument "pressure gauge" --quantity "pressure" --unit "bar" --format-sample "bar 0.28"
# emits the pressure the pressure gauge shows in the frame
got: bar 4.7
